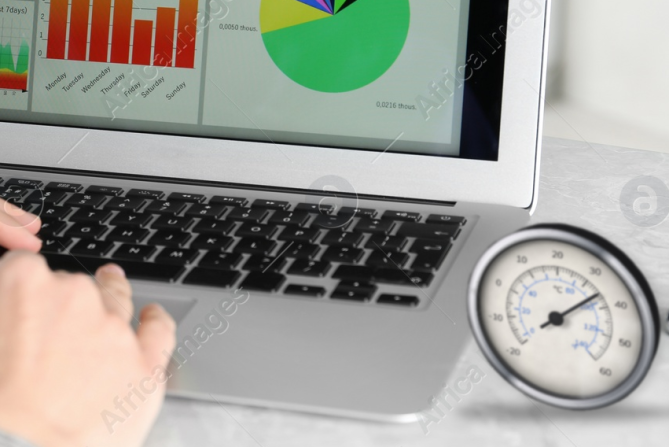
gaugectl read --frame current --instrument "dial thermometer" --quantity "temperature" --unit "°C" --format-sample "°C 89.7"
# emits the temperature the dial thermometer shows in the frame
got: °C 35
